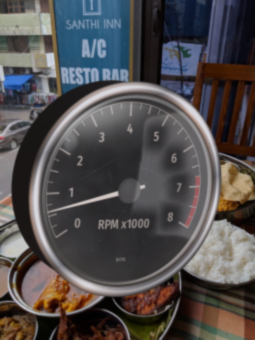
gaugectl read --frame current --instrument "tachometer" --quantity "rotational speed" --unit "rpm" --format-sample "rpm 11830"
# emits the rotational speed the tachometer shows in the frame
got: rpm 625
